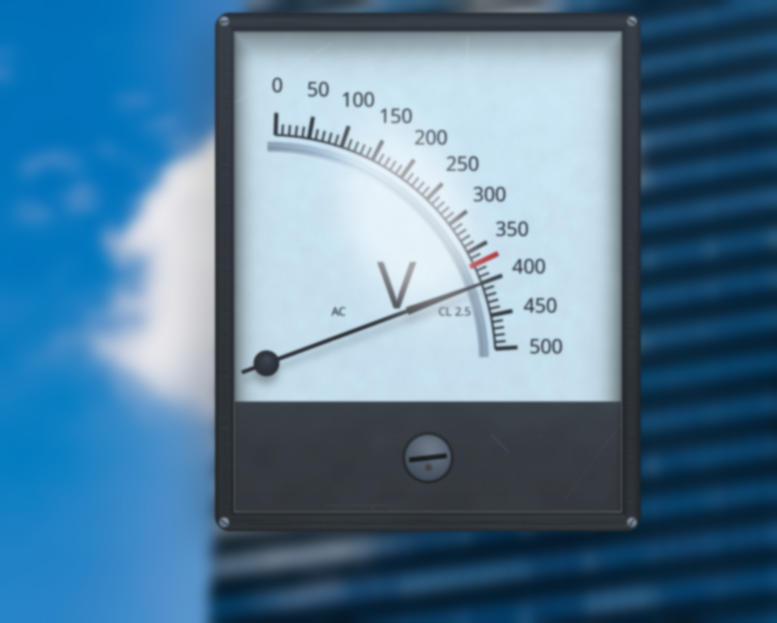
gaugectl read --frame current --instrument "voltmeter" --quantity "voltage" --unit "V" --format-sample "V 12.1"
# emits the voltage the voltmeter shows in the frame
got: V 400
